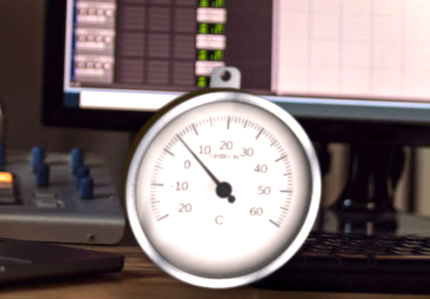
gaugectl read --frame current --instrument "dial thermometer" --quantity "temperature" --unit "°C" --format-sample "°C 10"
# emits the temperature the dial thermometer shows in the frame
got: °C 5
